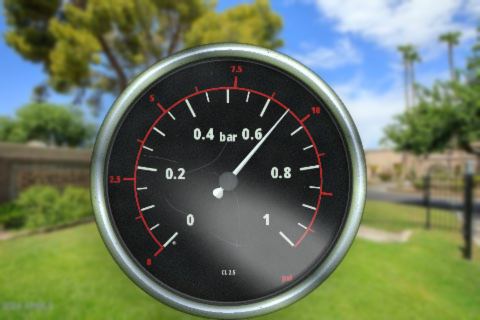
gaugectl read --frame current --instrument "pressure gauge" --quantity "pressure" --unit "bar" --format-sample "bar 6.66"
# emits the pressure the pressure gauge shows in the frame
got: bar 0.65
